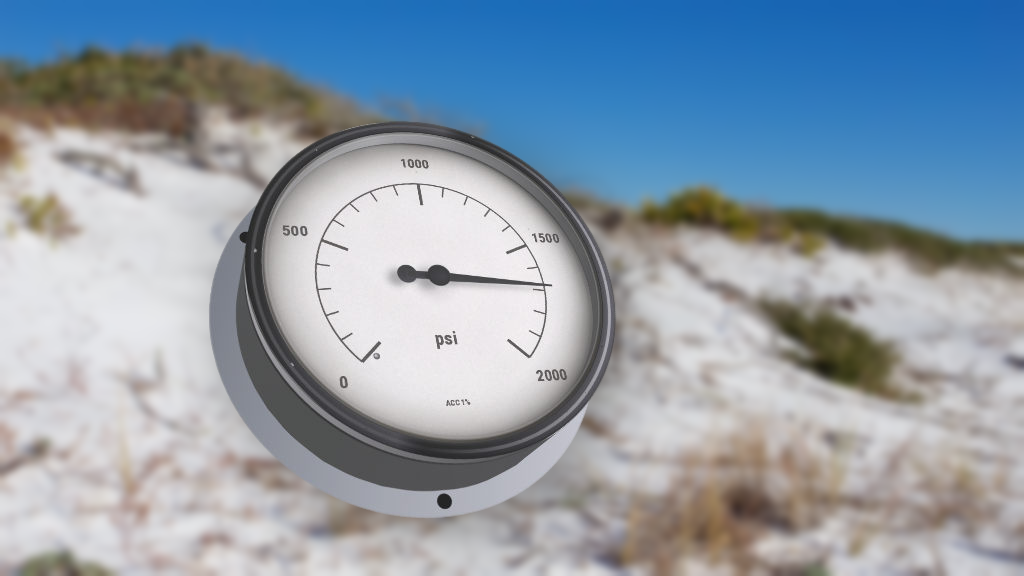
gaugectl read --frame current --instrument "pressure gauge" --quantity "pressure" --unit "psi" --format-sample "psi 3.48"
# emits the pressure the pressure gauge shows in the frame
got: psi 1700
